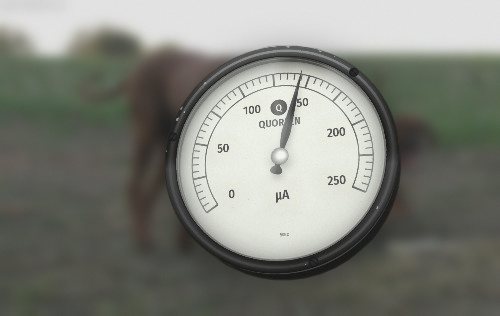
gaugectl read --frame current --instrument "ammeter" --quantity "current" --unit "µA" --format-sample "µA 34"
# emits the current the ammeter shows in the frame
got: µA 145
